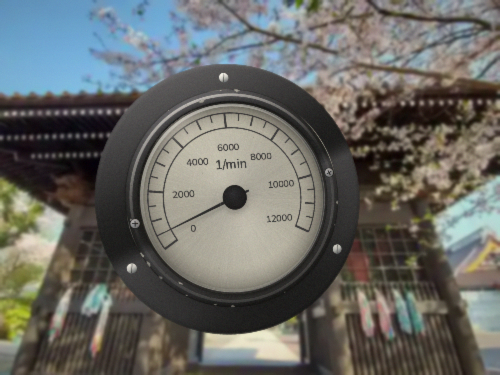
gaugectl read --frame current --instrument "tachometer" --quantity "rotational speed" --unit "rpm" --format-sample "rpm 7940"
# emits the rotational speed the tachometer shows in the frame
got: rpm 500
